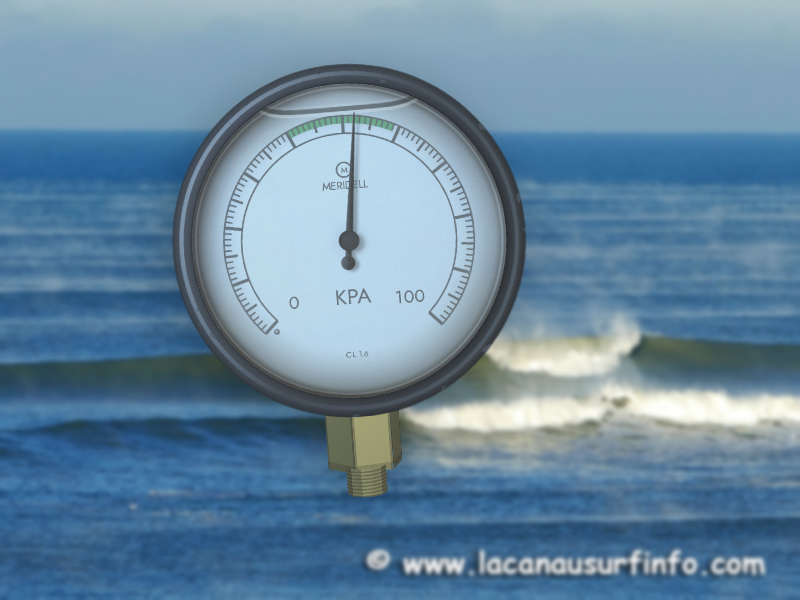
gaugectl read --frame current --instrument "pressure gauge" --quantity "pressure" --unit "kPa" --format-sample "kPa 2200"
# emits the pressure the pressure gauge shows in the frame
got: kPa 52
